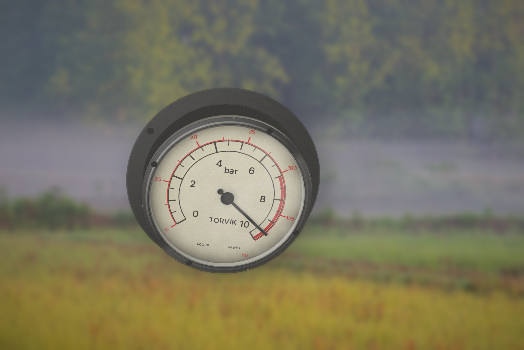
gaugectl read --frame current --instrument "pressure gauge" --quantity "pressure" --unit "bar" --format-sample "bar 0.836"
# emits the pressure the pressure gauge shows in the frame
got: bar 9.5
